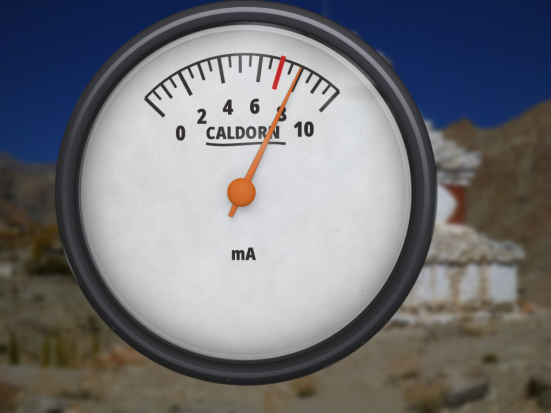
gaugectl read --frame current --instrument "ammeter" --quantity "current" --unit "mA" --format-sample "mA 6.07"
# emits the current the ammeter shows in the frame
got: mA 8
